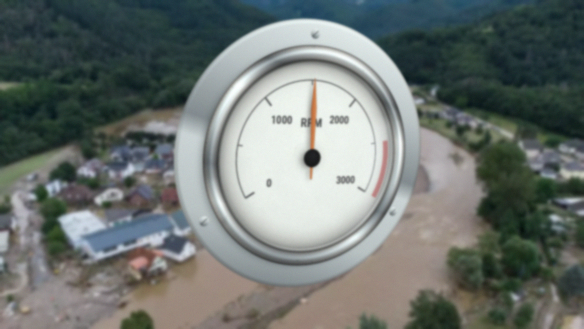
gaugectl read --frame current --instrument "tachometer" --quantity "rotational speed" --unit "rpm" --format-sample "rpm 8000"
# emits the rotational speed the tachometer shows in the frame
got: rpm 1500
